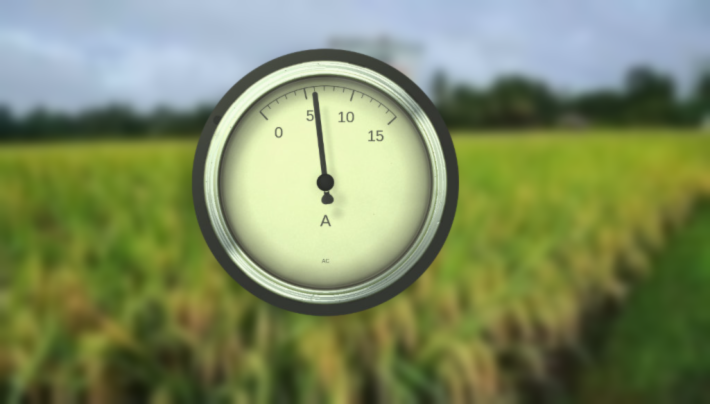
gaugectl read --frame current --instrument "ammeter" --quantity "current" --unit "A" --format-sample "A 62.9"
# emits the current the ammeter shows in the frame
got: A 6
